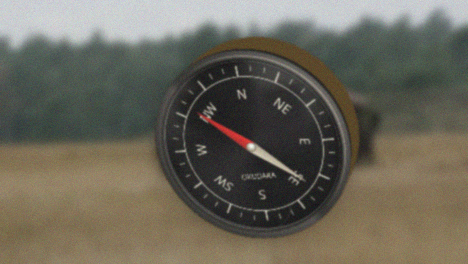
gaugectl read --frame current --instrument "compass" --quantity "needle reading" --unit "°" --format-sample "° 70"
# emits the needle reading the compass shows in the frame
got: ° 310
